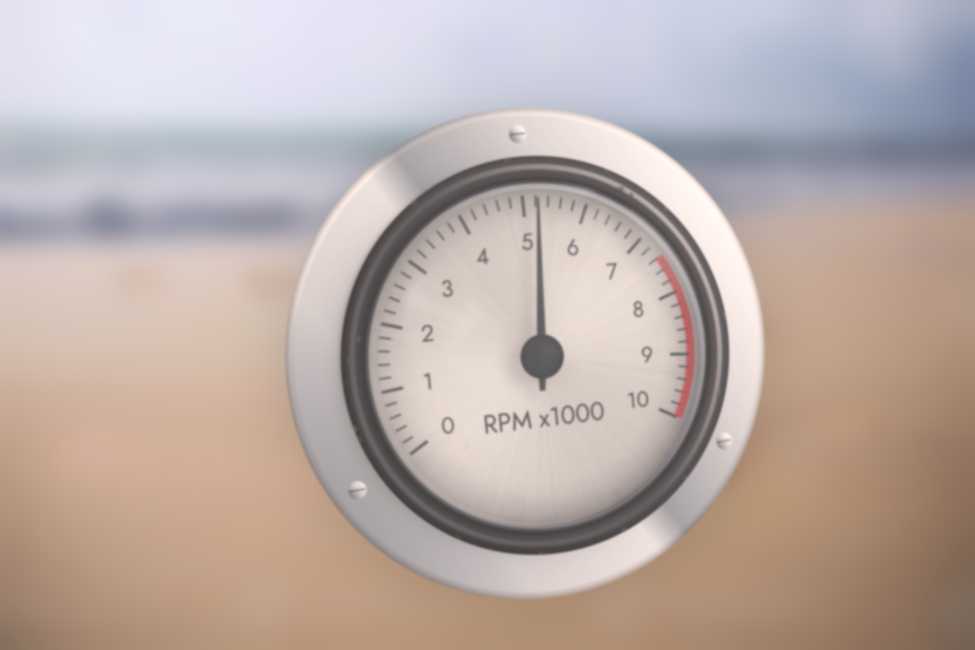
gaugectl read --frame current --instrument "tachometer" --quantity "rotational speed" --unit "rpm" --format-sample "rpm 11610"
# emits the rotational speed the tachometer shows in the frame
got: rpm 5200
